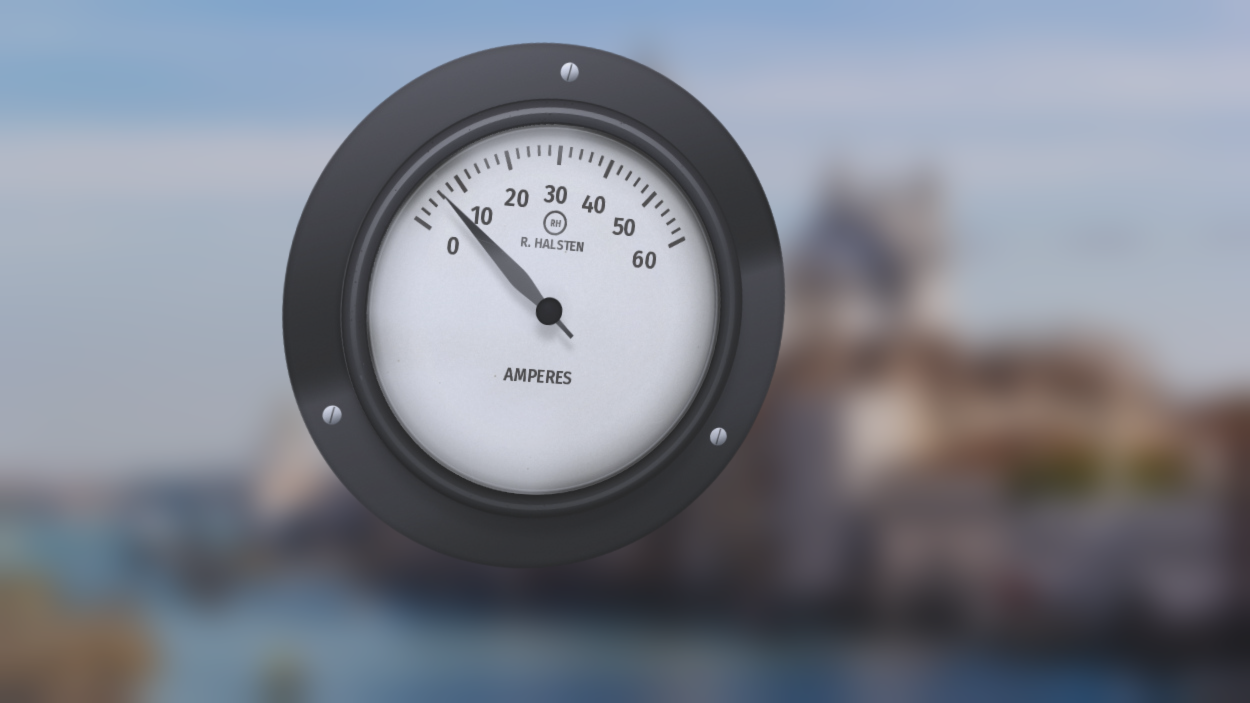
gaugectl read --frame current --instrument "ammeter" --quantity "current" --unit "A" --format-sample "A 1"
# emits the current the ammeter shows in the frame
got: A 6
